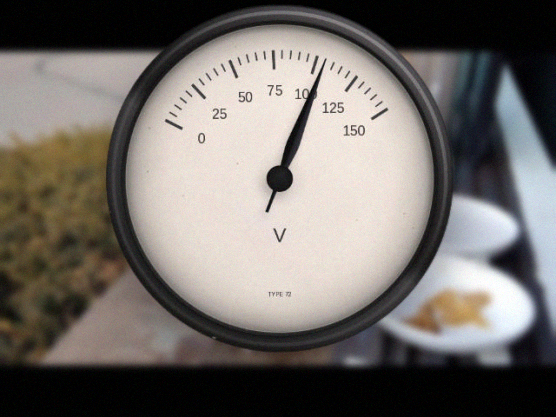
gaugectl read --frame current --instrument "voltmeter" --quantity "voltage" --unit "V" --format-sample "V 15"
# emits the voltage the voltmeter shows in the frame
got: V 105
